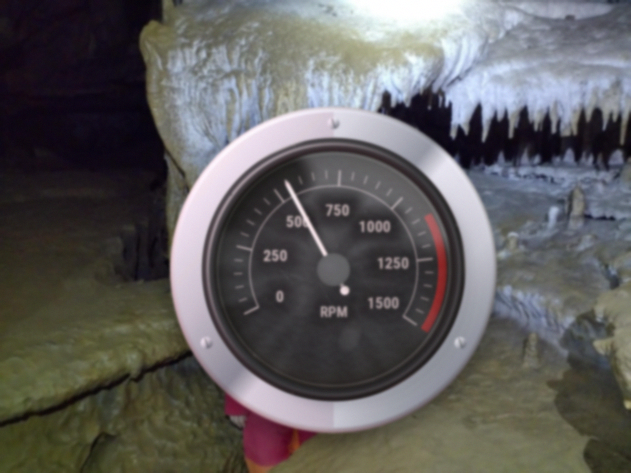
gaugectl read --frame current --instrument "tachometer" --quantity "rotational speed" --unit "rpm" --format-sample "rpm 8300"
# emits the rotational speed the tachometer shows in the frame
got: rpm 550
